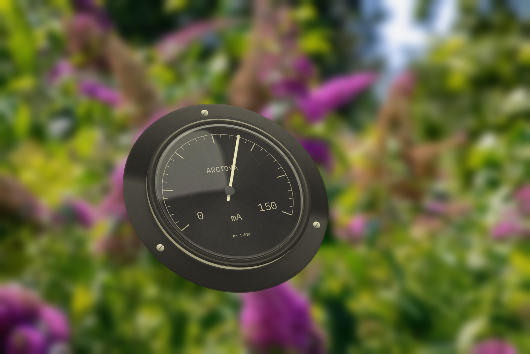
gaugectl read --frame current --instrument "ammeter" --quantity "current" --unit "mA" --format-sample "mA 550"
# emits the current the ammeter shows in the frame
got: mA 90
